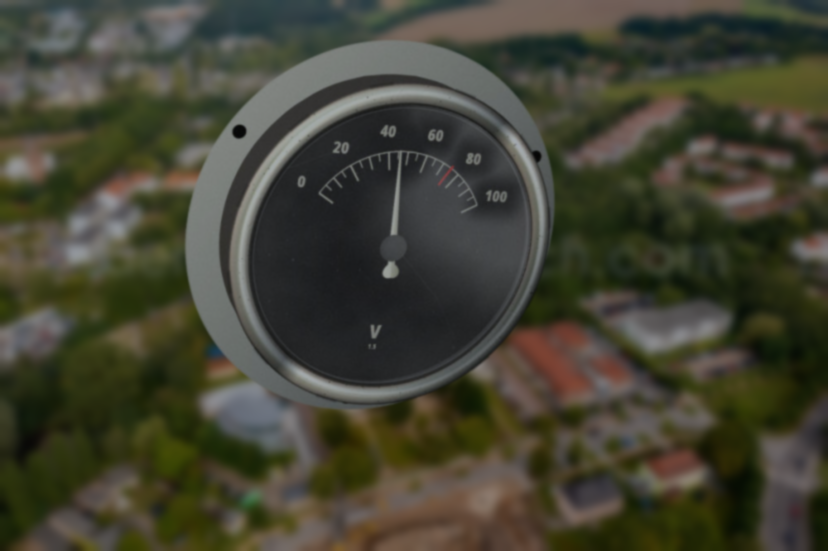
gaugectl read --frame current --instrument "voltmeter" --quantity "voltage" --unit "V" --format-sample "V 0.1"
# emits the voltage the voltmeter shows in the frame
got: V 45
